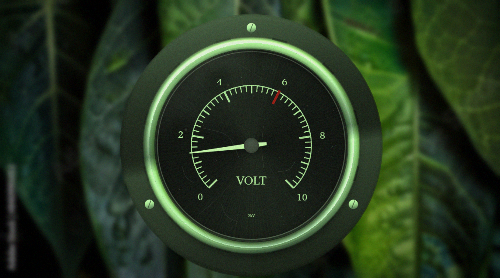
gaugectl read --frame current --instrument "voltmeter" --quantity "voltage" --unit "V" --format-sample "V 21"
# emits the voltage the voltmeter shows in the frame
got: V 1.4
